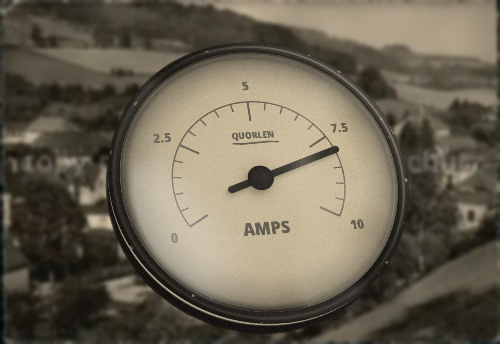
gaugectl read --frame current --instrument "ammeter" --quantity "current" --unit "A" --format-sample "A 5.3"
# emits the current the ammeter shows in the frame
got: A 8
